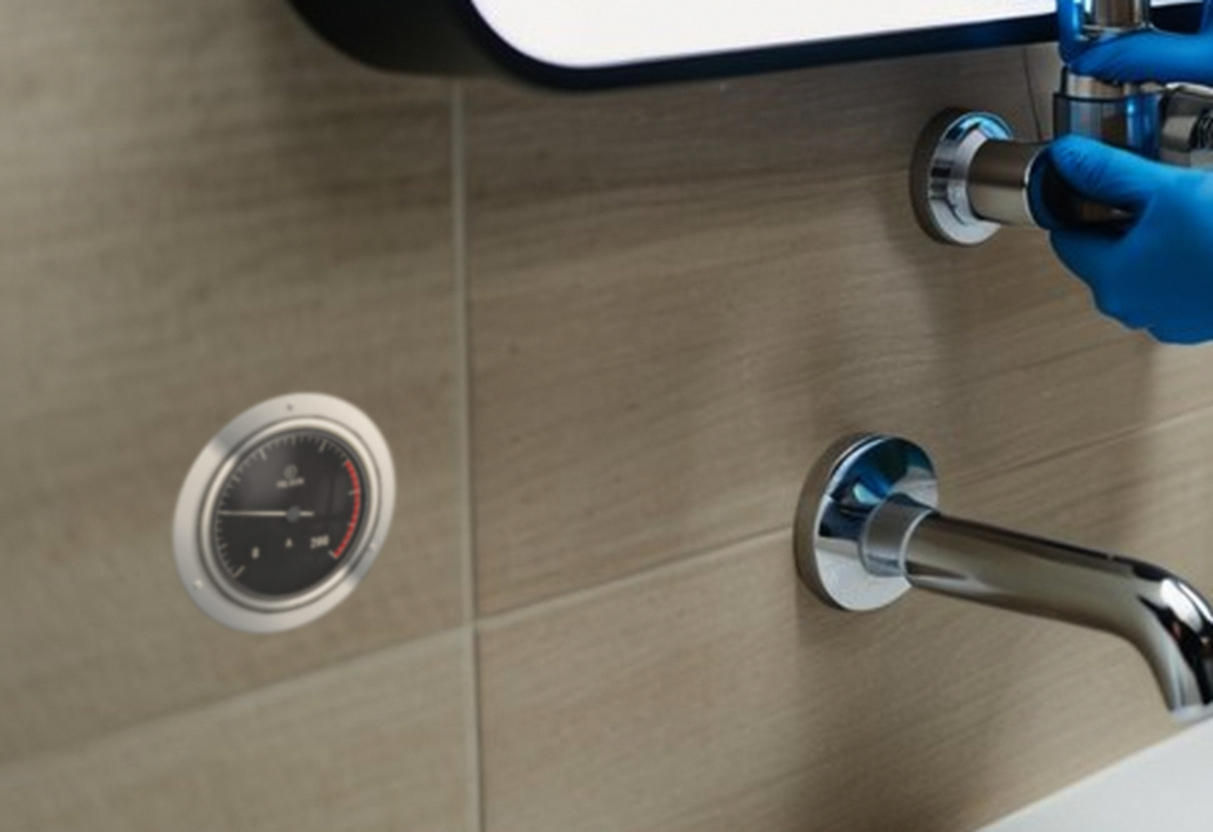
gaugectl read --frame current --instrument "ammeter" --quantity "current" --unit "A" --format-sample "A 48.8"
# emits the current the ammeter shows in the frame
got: A 40
